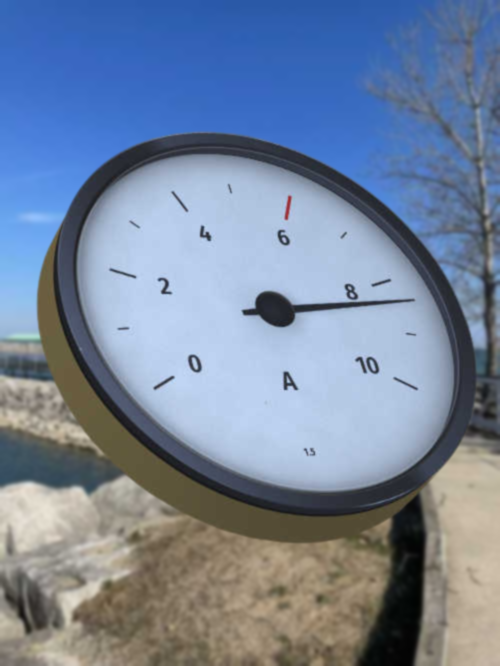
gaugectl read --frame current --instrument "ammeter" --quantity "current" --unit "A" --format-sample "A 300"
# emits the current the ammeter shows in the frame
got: A 8.5
